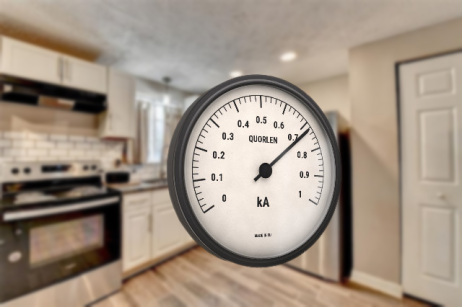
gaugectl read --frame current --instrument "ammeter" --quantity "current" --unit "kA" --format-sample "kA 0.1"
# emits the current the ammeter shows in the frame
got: kA 0.72
